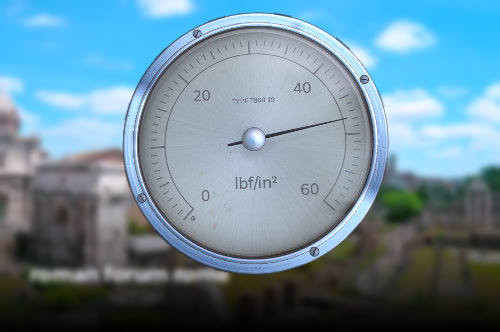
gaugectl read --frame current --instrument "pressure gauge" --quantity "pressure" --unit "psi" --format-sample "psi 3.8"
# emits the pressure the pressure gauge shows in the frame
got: psi 48
